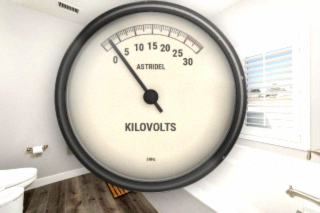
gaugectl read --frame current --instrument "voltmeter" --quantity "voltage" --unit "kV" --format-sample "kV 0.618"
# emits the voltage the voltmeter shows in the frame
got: kV 2.5
